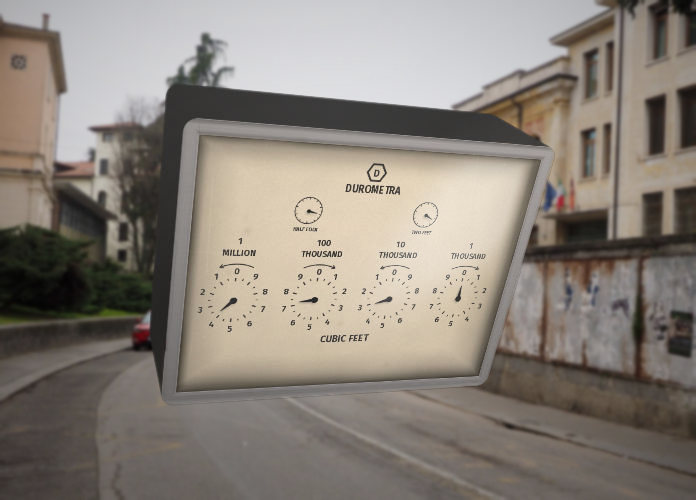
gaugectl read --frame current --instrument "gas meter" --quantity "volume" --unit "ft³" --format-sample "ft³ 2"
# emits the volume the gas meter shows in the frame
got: ft³ 373000
